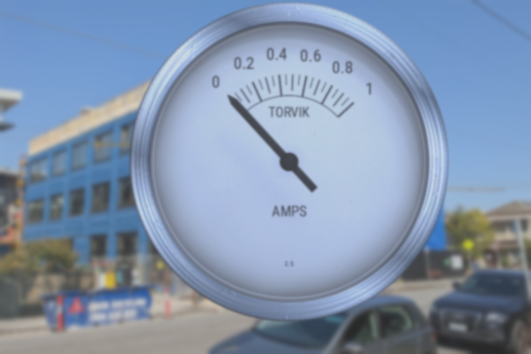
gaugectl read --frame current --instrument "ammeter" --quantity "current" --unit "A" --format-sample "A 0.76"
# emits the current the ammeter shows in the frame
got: A 0
